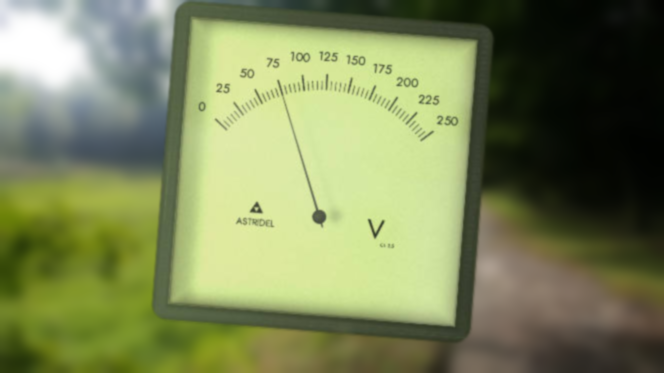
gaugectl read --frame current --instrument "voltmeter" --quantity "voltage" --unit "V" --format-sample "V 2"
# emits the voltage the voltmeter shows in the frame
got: V 75
